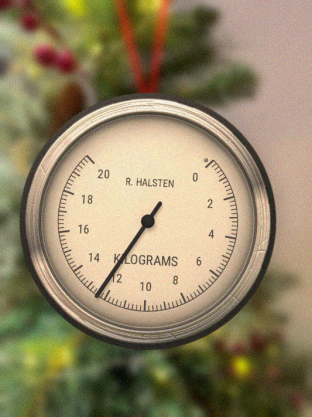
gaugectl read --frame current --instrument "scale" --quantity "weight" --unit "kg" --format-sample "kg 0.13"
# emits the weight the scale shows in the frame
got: kg 12.4
